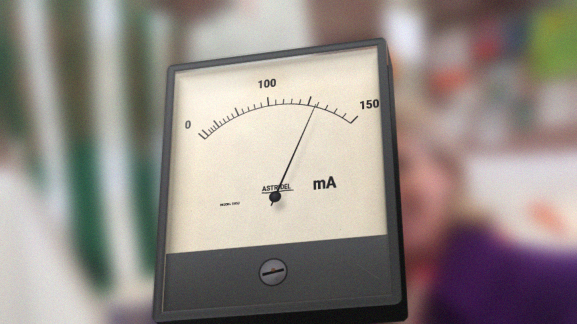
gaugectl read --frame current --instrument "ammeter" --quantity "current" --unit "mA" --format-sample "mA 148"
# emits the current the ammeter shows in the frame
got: mA 130
